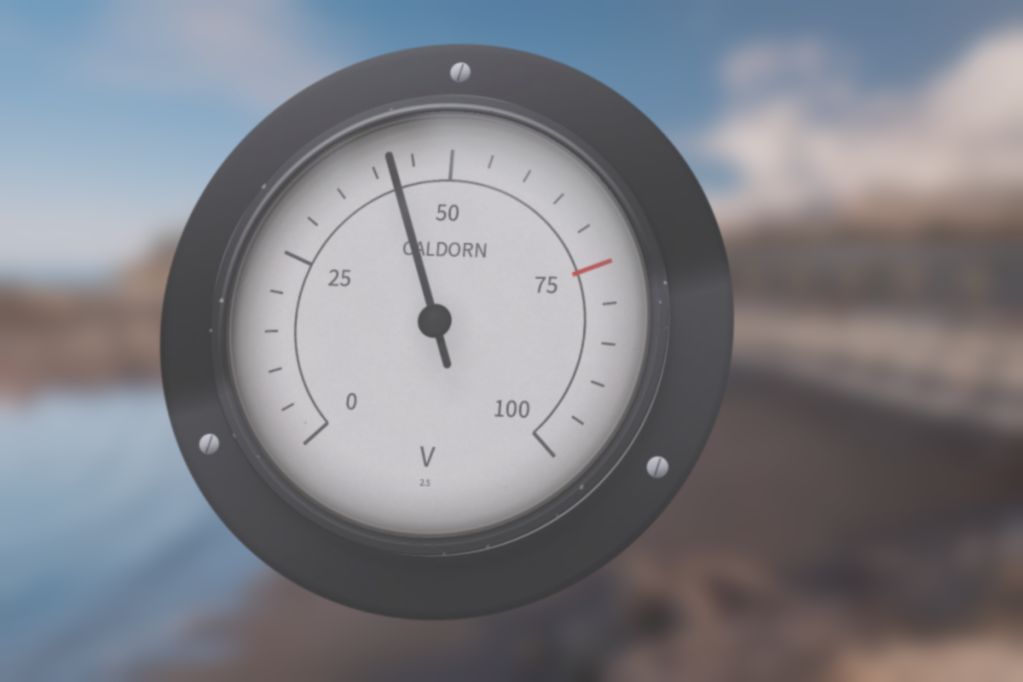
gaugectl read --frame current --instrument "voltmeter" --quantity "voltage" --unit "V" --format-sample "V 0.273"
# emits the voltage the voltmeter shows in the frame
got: V 42.5
